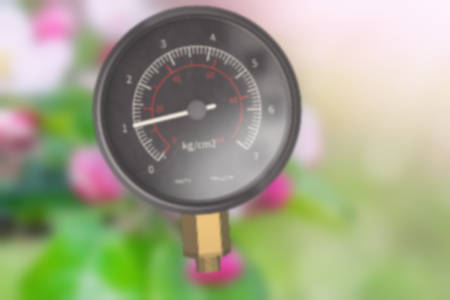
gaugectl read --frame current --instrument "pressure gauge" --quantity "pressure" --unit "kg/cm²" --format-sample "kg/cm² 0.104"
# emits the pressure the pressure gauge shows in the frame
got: kg/cm² 1
